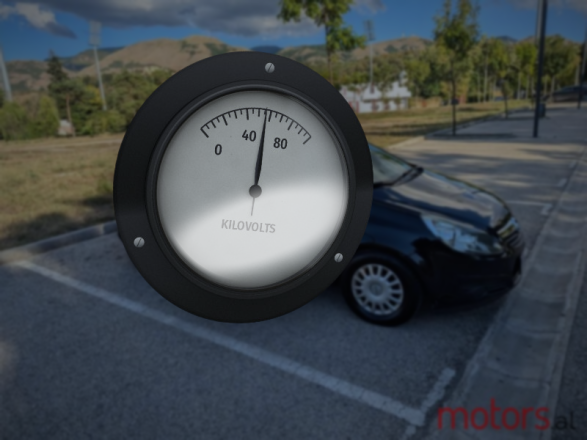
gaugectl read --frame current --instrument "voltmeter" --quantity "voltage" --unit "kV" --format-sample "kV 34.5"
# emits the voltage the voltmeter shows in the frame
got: kV 55
